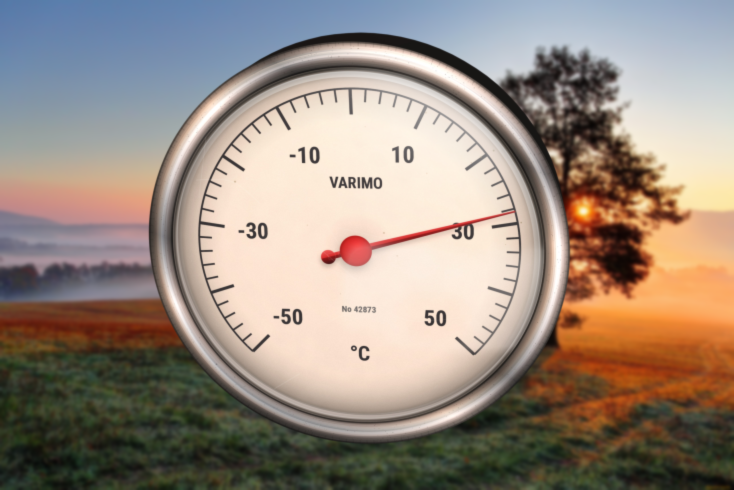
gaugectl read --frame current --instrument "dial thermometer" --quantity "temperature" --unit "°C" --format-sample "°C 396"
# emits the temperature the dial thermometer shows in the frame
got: °C 28
